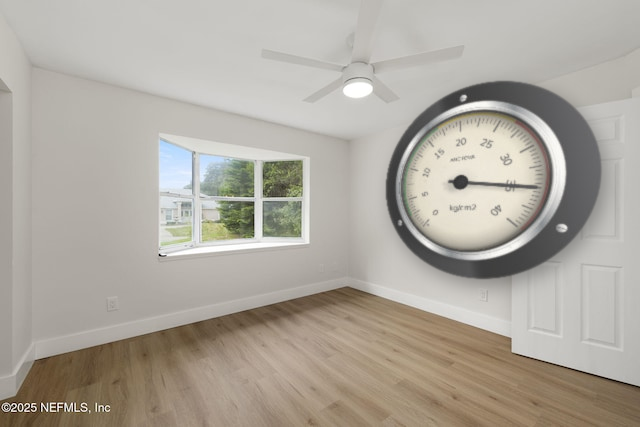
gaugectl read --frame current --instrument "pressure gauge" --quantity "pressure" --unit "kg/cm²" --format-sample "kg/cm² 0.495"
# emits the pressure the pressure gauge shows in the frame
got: kg/cm² 35
